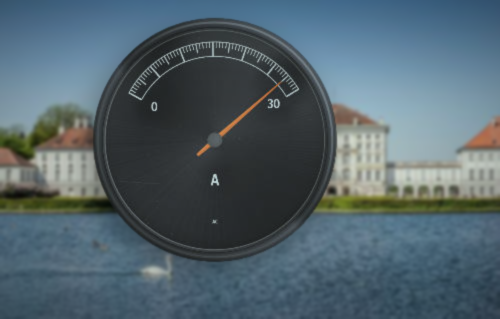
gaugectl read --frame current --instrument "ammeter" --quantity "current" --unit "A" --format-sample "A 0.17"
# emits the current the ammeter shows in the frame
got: A 27.5
